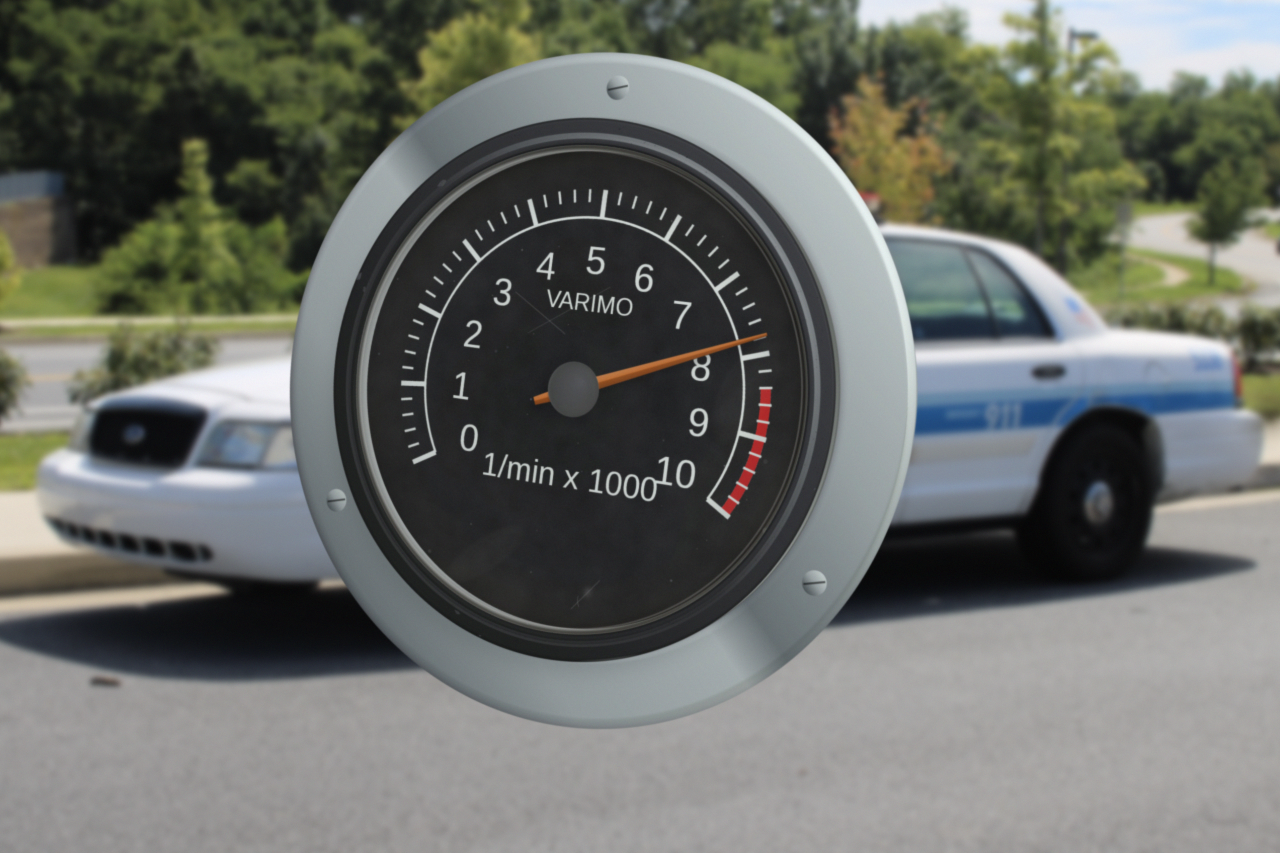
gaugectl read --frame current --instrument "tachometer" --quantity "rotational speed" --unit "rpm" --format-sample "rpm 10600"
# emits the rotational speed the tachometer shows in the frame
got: rpm 7800
